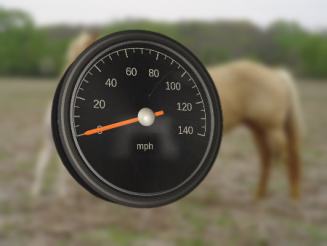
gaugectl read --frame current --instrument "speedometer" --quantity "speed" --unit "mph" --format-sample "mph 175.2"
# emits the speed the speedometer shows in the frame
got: mph 0
